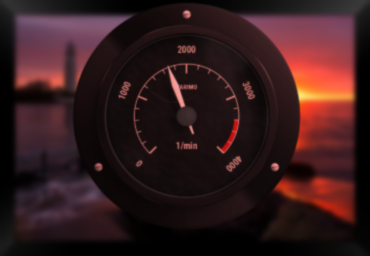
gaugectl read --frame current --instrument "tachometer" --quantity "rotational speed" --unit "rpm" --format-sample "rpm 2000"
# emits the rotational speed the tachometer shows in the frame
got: rpm 1700
